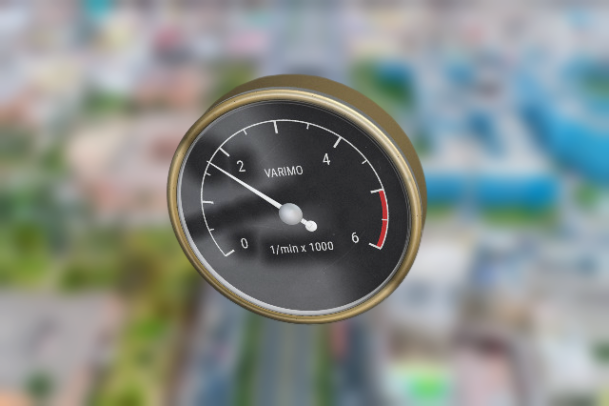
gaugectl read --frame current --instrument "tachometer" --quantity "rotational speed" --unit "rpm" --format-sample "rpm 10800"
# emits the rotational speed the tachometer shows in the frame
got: rpm 1750
